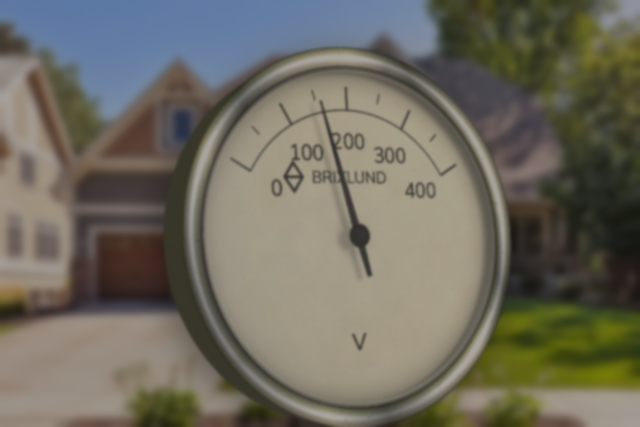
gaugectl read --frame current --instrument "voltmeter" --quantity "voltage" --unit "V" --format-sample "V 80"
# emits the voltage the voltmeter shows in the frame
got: V 150
